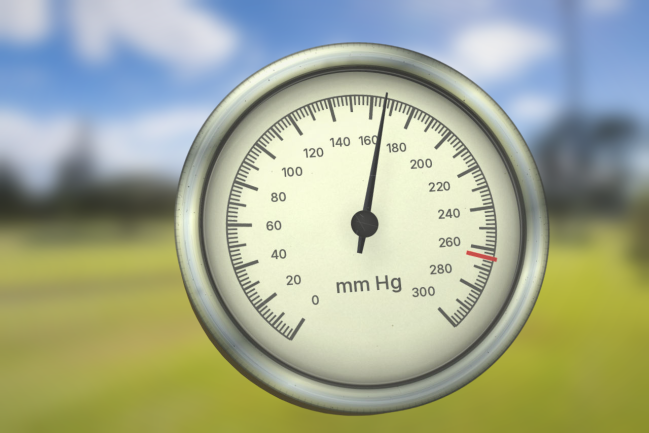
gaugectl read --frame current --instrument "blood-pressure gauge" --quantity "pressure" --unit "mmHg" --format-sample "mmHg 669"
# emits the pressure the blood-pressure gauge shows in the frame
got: mmHg 166
